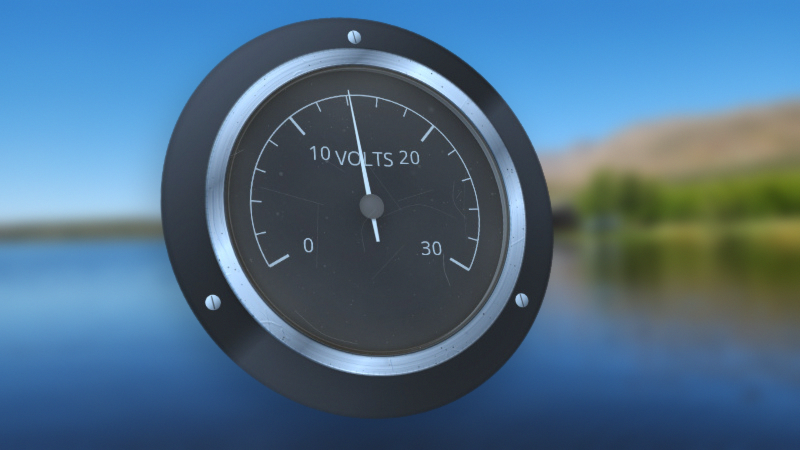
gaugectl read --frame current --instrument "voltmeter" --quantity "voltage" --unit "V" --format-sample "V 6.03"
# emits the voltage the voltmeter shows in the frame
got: V 14
